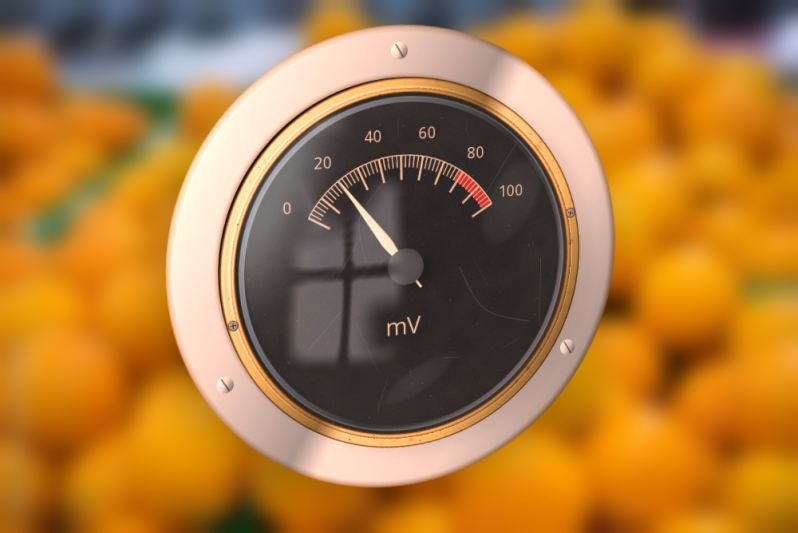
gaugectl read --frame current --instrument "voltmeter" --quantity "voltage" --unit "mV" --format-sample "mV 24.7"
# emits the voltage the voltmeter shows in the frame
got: mV 20
